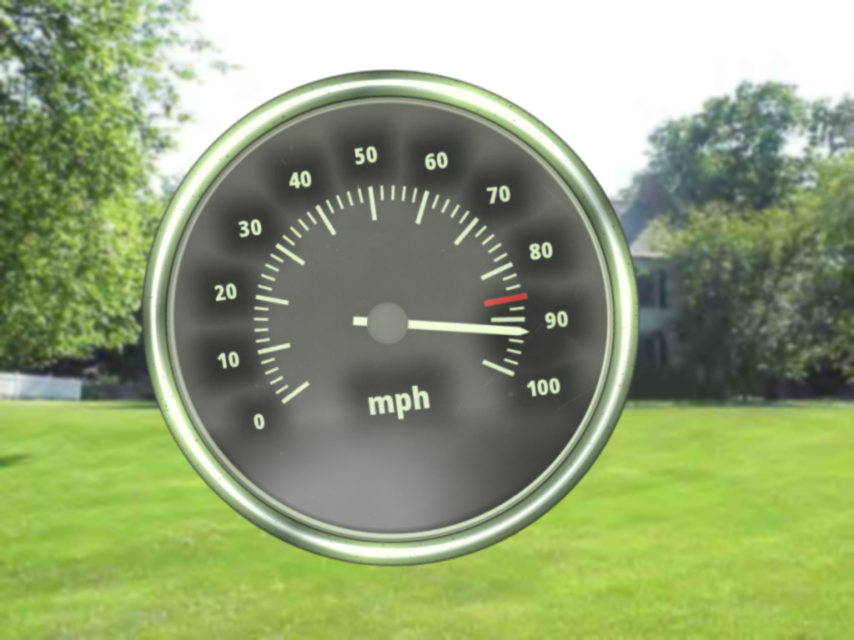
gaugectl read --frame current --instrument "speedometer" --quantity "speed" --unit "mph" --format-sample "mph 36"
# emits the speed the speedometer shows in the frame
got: mph 92
